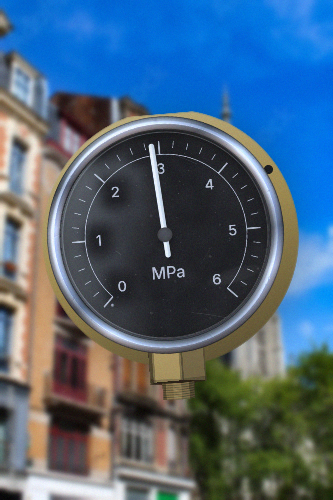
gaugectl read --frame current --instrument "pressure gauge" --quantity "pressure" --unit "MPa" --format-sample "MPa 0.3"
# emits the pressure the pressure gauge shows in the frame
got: MPa 2.9
